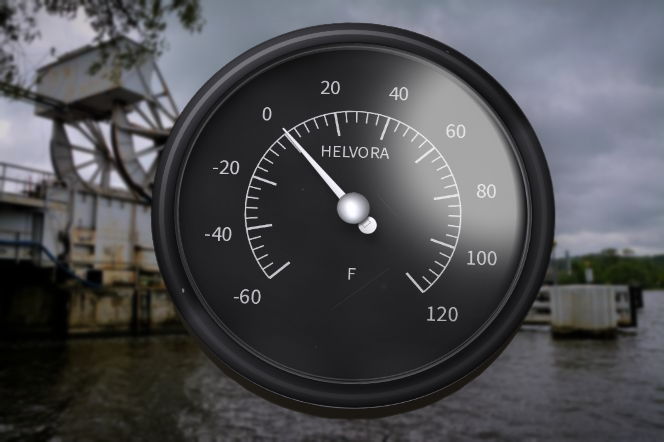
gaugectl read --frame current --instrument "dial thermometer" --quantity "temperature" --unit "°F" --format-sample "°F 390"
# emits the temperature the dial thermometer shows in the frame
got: °F 0
